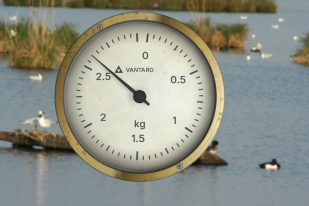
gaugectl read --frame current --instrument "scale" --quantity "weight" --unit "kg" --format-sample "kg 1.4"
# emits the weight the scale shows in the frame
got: kg 2.6
